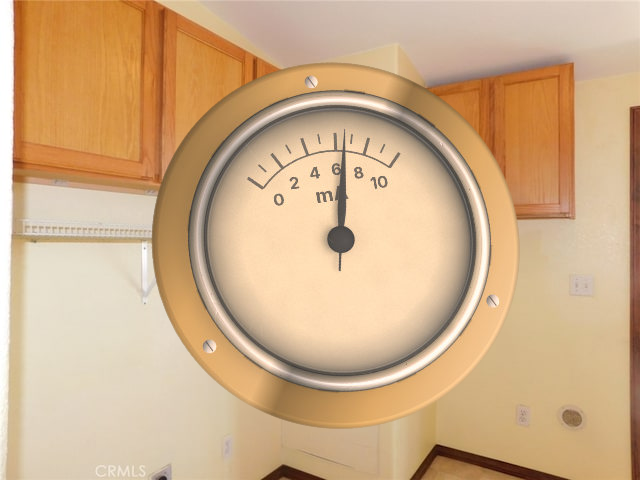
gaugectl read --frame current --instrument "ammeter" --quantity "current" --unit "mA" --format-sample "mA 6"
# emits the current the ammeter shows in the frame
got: mA 6.5
